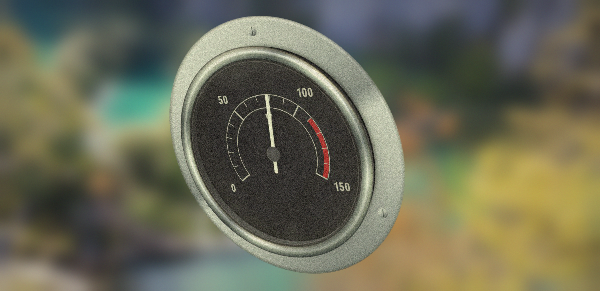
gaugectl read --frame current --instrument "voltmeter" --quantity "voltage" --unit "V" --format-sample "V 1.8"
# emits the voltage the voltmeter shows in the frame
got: V 80
